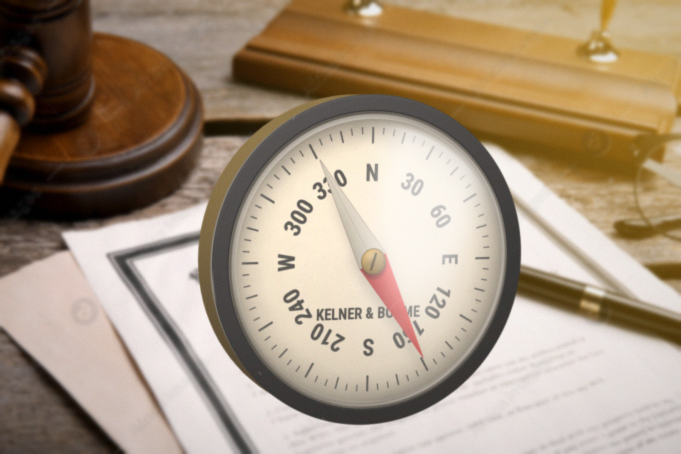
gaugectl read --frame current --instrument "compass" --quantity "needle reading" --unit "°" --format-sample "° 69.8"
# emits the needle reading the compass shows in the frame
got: ° 150
